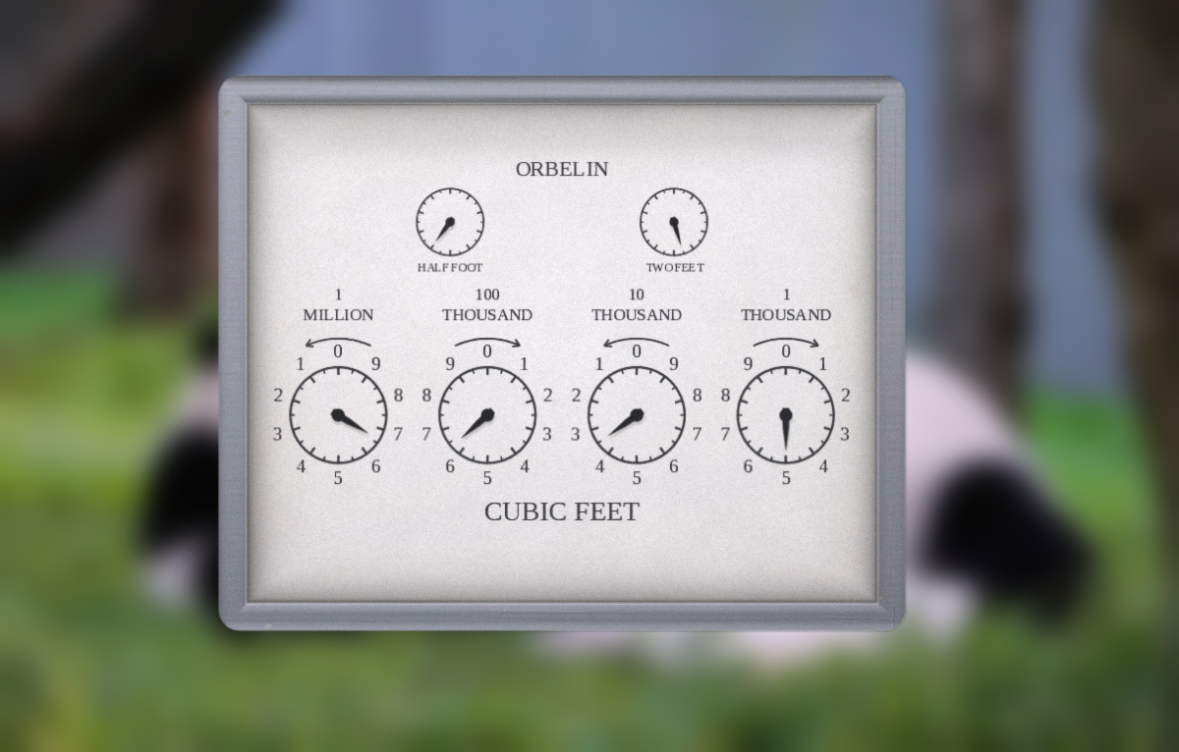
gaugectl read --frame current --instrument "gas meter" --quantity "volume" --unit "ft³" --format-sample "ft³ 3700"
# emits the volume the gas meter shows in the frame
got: ft³ 663500
